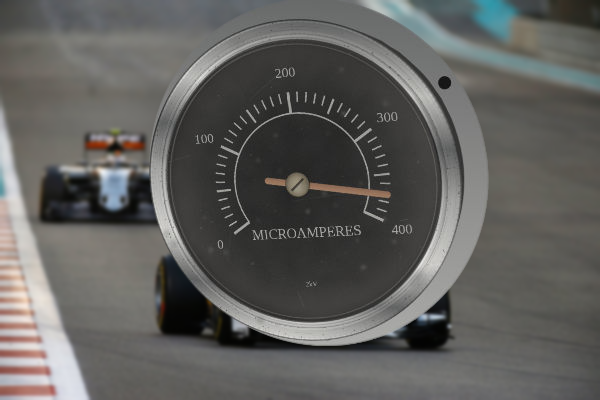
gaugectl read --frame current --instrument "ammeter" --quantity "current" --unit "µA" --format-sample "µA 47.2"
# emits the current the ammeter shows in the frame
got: µA 370
